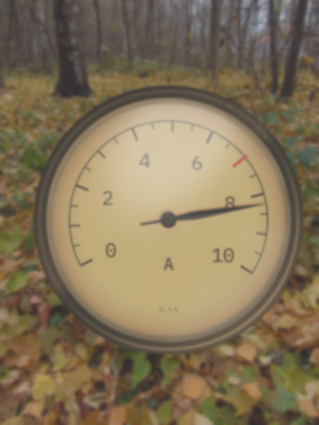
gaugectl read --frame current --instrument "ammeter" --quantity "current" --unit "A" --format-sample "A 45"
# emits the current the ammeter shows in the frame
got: A 8.25
